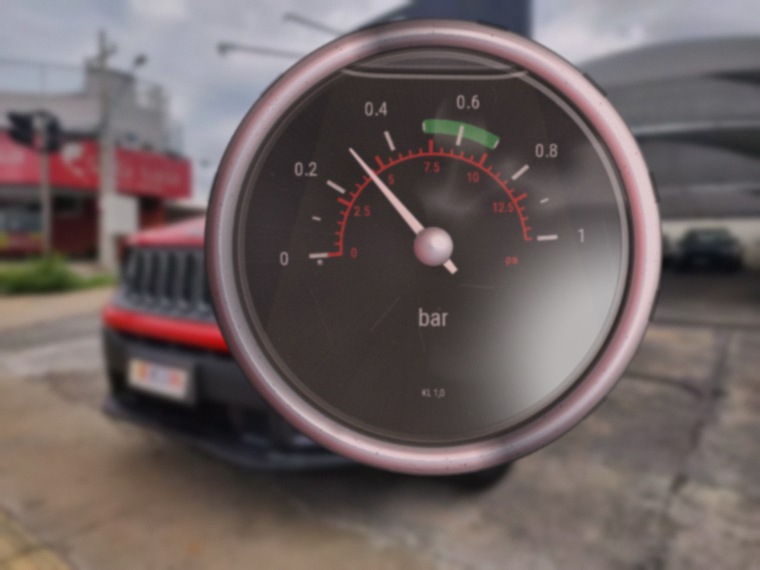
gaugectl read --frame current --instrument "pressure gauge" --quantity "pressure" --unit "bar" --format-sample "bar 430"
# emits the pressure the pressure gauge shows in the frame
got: bar 0.3
